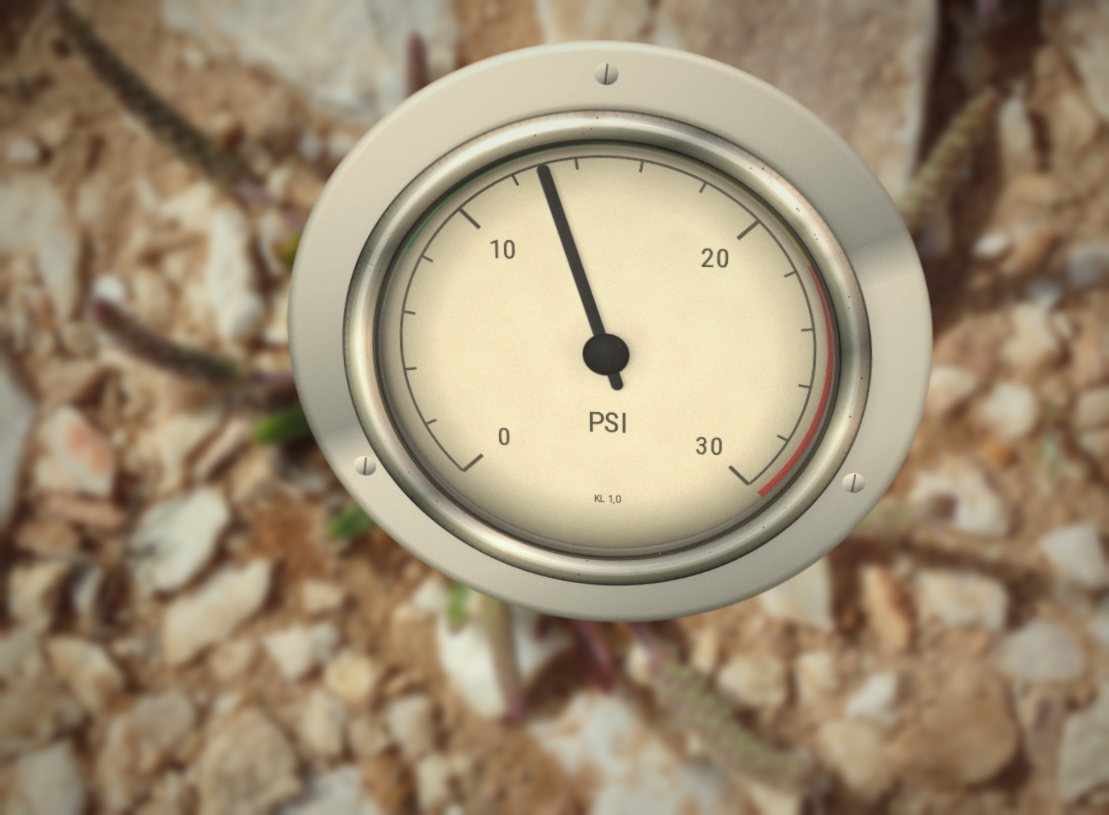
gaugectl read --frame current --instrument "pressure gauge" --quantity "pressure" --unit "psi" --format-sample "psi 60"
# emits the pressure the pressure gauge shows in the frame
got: psi 13
